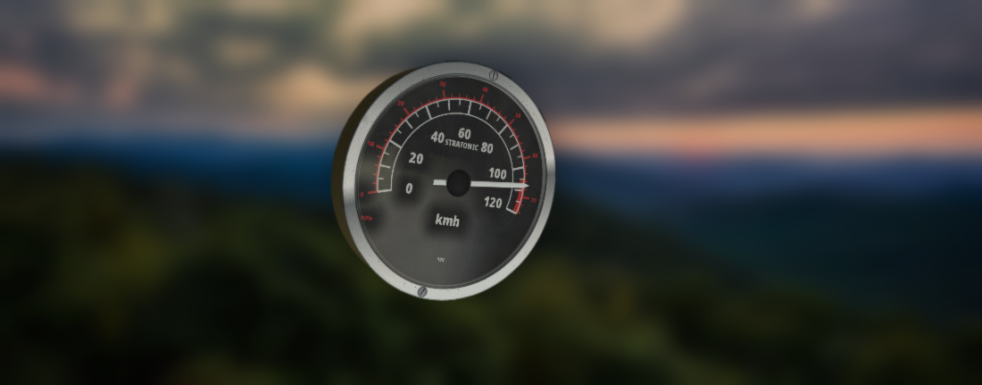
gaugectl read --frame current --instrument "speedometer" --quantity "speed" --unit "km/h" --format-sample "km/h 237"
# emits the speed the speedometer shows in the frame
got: km/h 107.5
